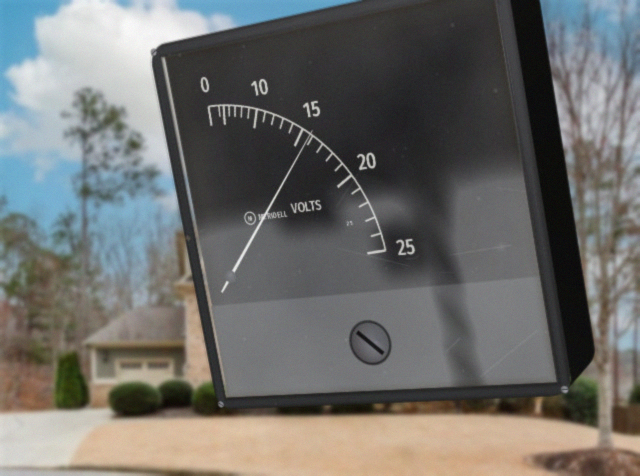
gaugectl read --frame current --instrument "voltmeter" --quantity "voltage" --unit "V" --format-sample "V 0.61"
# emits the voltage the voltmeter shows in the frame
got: V 16
